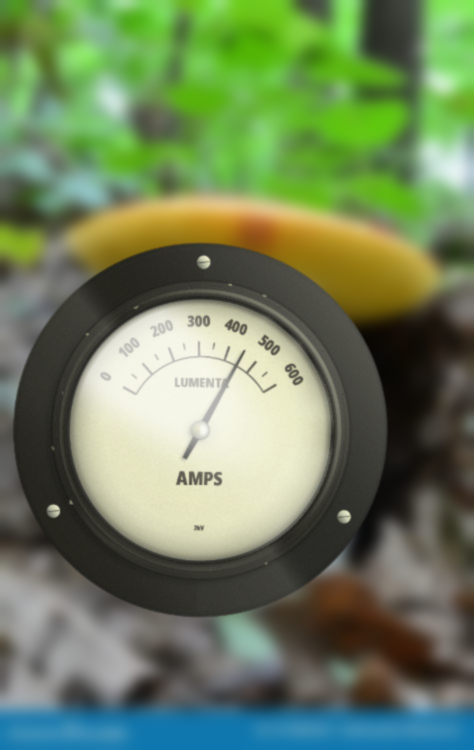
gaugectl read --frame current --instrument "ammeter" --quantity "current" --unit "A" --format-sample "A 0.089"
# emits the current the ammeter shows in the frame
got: A 450
